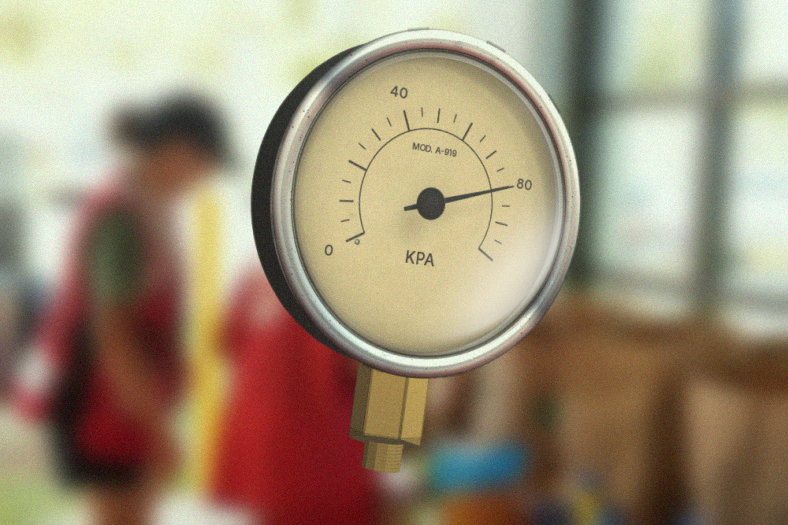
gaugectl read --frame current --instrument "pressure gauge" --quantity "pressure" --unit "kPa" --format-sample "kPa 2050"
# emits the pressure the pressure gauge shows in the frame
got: kPa 80
